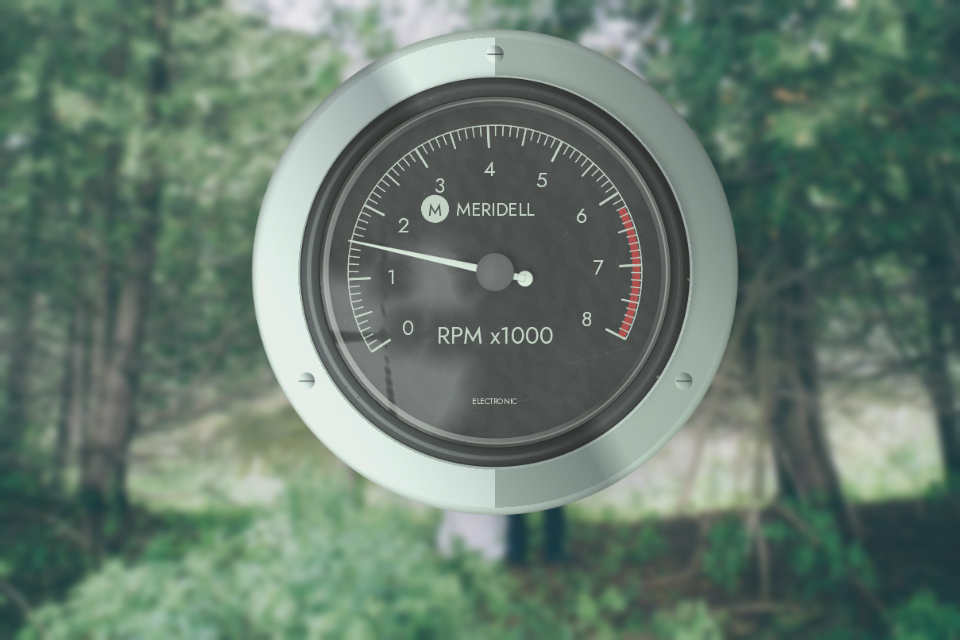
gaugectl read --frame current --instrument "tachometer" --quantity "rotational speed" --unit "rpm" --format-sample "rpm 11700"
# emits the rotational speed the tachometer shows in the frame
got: rpm 1500
